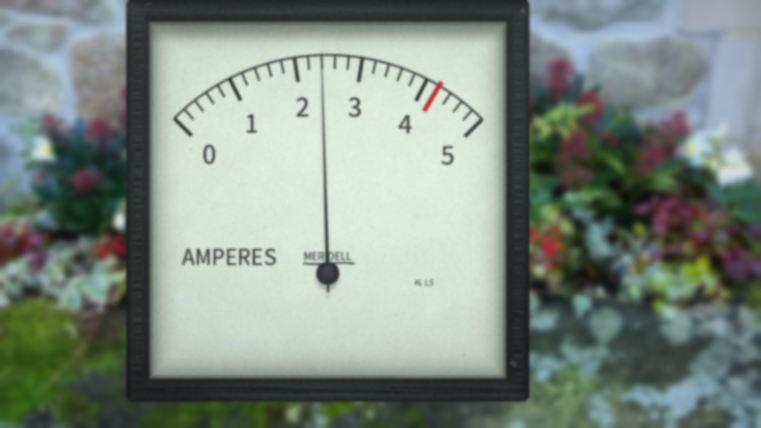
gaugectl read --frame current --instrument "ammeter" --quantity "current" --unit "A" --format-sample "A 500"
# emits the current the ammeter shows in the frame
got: A 2.4
